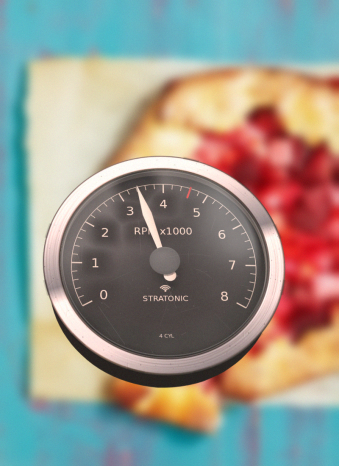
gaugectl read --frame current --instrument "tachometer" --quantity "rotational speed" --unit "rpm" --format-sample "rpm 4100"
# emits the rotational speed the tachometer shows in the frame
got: rpm 3400
